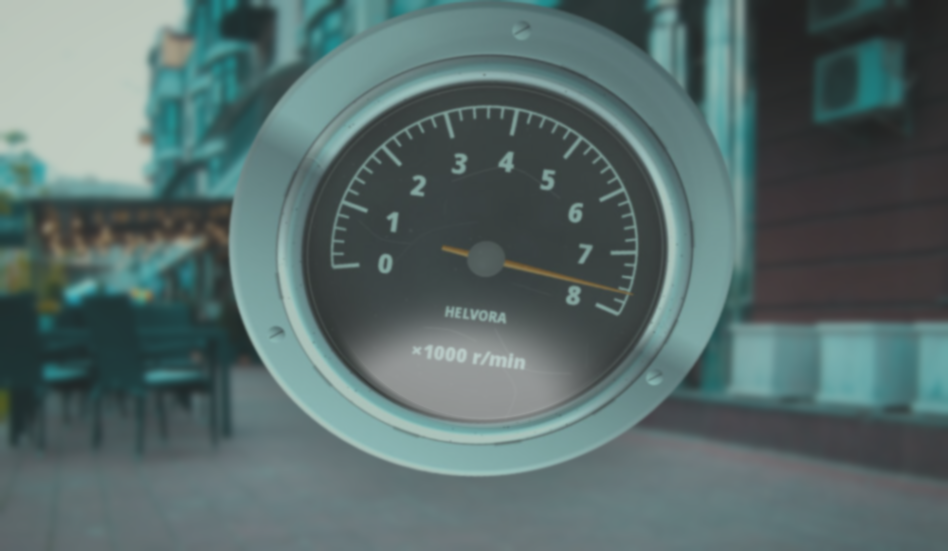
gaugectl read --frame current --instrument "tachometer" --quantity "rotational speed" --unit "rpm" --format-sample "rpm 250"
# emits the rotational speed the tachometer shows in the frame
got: rpm 7600
